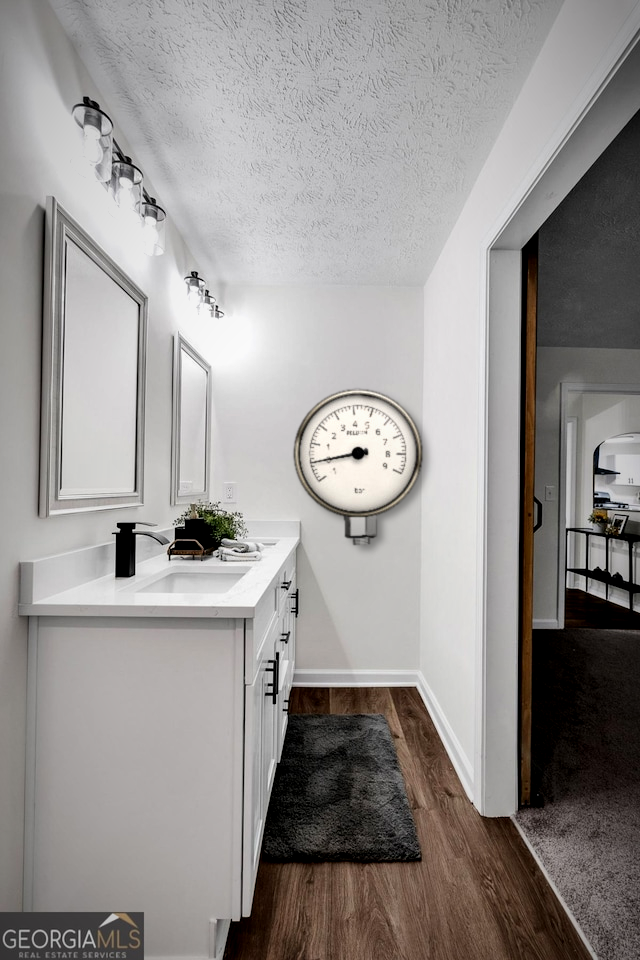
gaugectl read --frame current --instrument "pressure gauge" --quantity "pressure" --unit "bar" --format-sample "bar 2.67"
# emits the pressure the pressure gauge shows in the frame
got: bar 0
